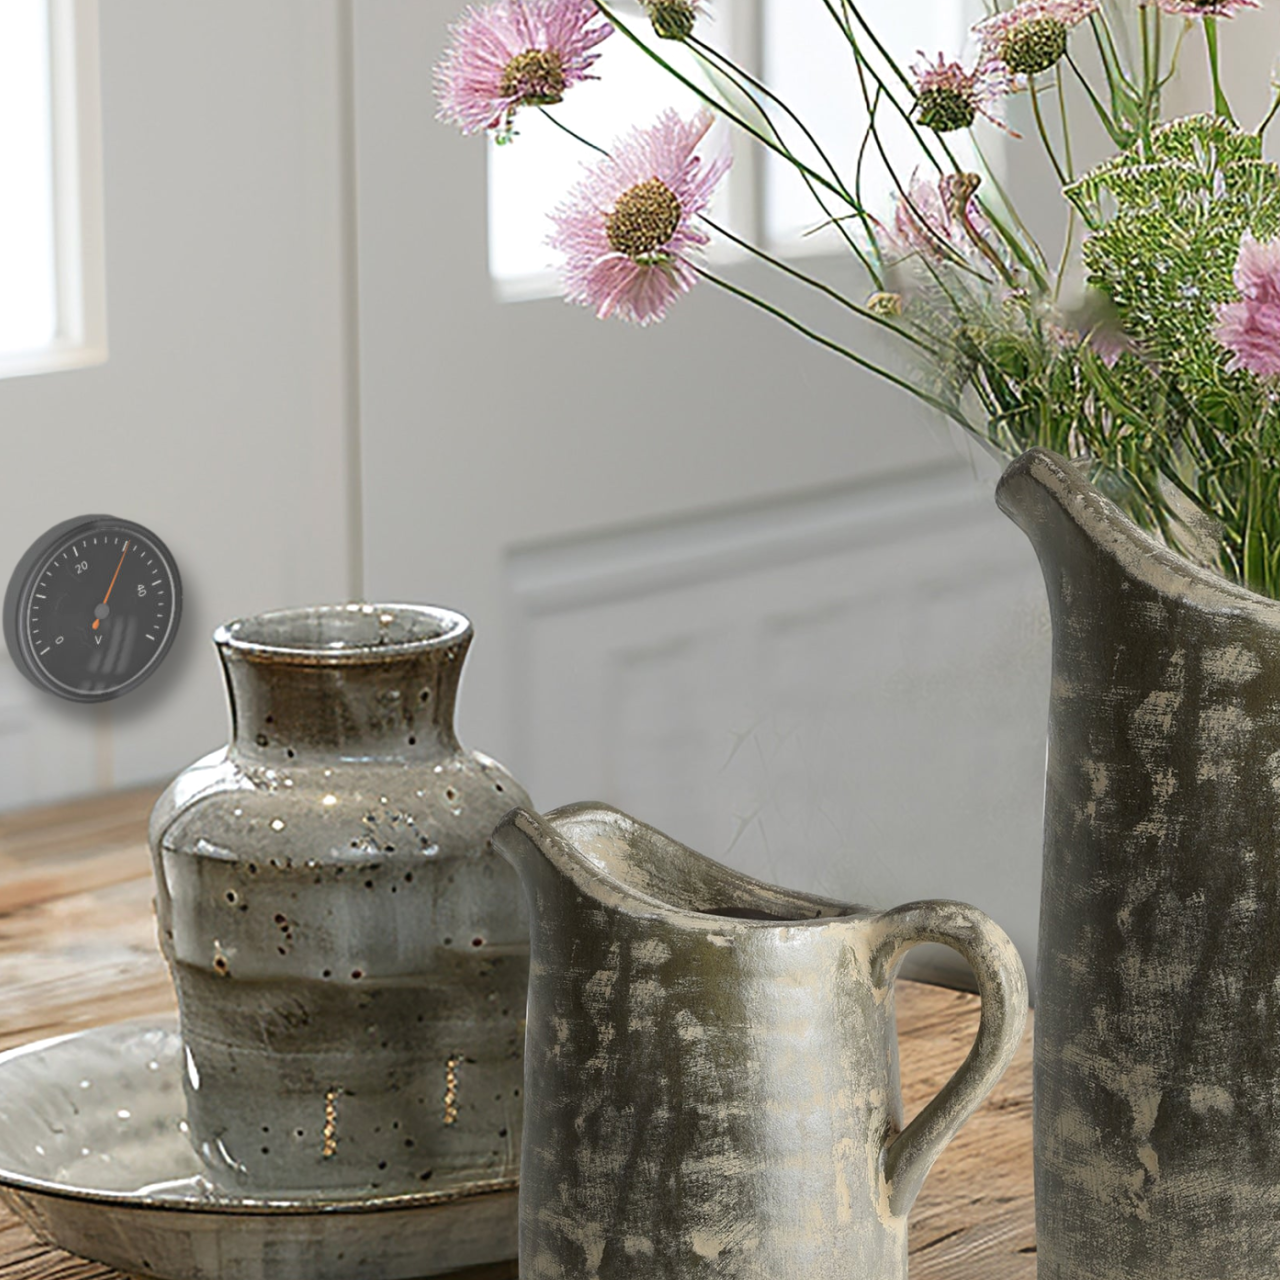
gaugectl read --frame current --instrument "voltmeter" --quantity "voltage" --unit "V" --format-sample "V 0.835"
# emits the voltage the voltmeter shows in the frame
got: V 30
